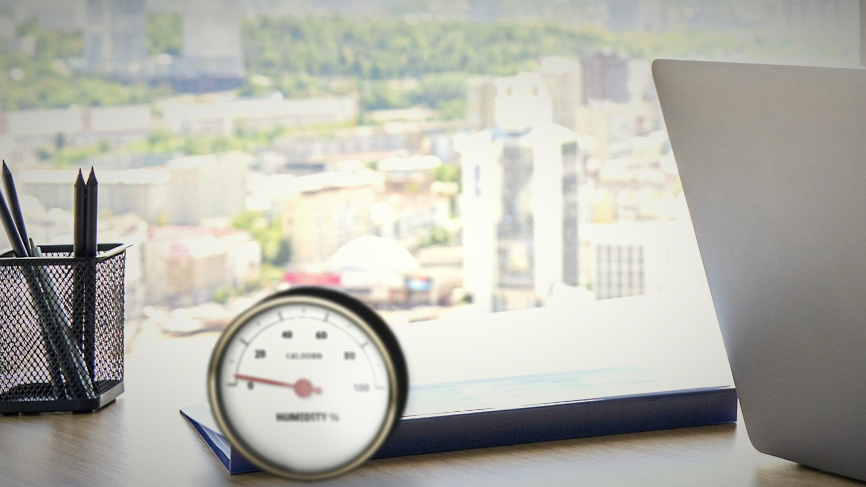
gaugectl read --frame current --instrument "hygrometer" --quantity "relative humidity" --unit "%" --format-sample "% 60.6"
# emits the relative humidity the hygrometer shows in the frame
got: % 5
